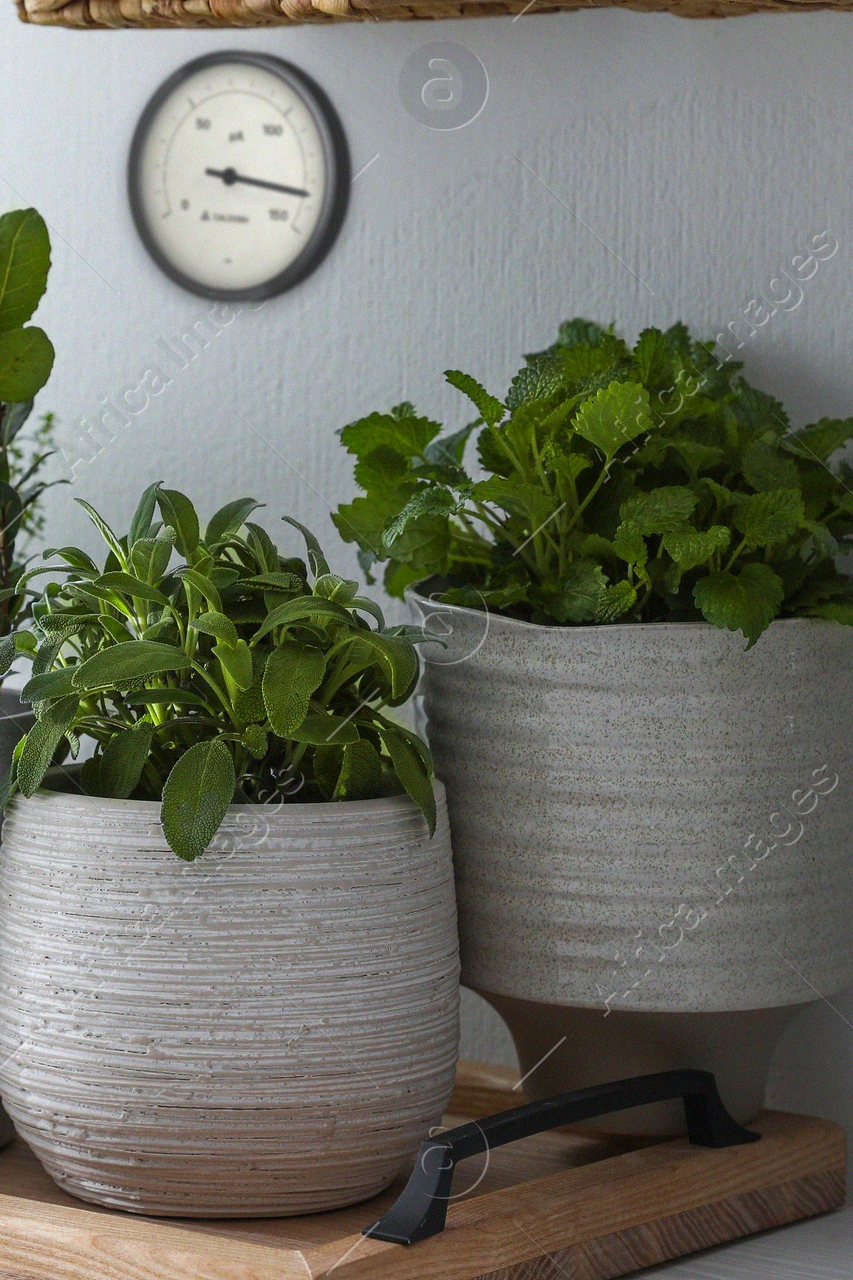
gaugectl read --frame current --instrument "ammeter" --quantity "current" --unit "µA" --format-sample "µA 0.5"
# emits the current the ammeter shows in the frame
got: µA 135
